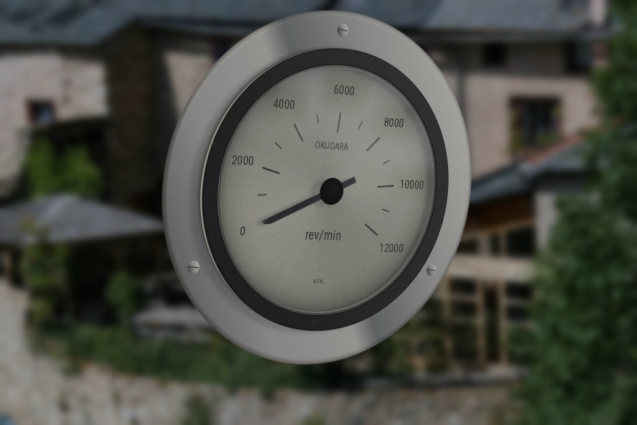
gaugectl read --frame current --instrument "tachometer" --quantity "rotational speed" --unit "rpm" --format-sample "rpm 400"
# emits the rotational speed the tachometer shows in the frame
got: rpm 0
